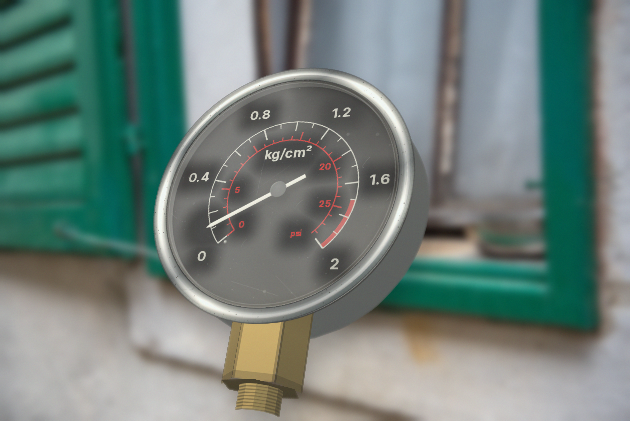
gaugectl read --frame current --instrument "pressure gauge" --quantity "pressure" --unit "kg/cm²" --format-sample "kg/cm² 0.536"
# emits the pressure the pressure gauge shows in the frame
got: kg/cm² 0.1
